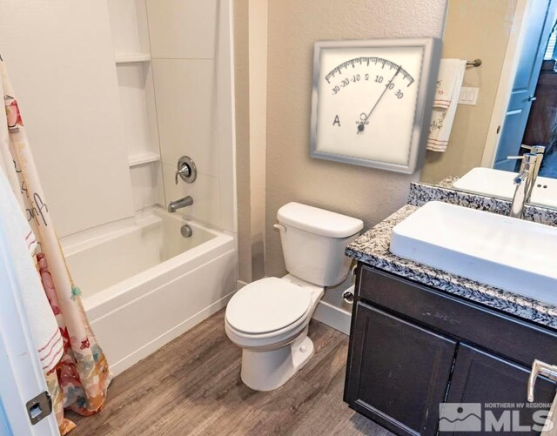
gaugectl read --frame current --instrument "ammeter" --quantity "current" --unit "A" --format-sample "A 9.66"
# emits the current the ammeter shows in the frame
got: A 20
